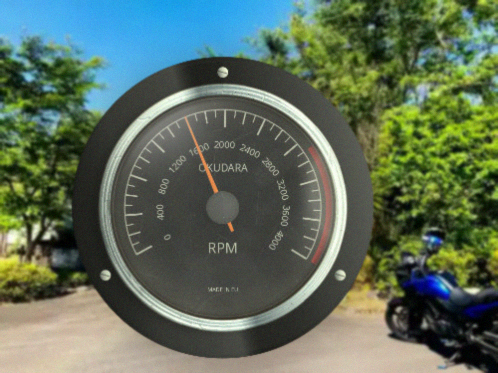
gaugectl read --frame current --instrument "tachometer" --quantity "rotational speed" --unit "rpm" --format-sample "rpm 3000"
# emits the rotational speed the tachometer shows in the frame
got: rpm 1600
